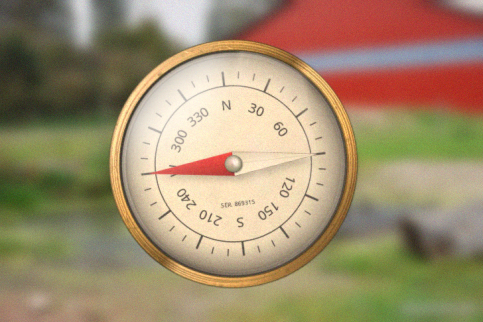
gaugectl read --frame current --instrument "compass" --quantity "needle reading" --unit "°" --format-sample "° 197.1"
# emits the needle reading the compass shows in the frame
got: ° 270
